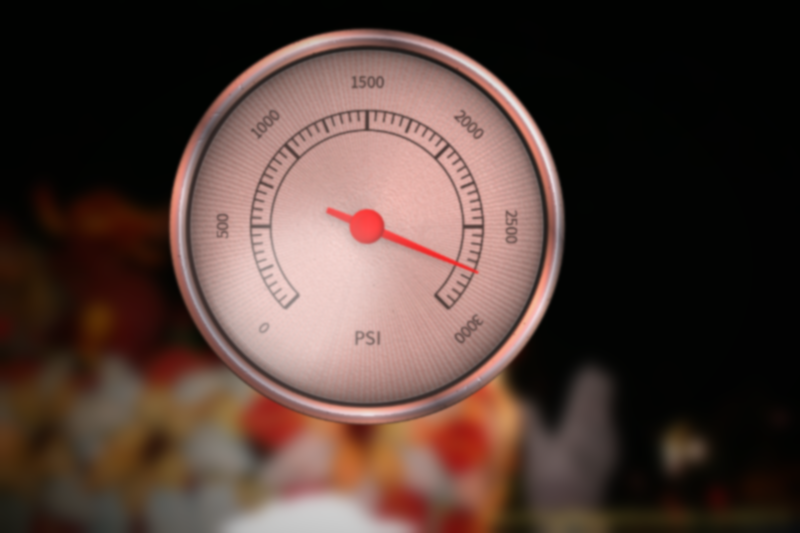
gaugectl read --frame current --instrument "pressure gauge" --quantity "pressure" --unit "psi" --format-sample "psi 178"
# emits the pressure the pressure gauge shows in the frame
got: psi 2750
